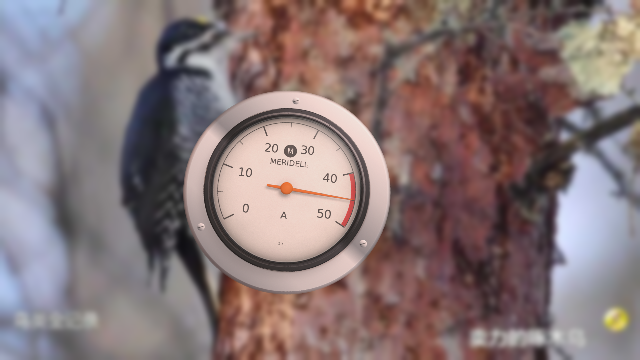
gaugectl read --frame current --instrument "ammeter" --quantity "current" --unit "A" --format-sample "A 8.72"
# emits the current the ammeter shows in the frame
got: A 45
